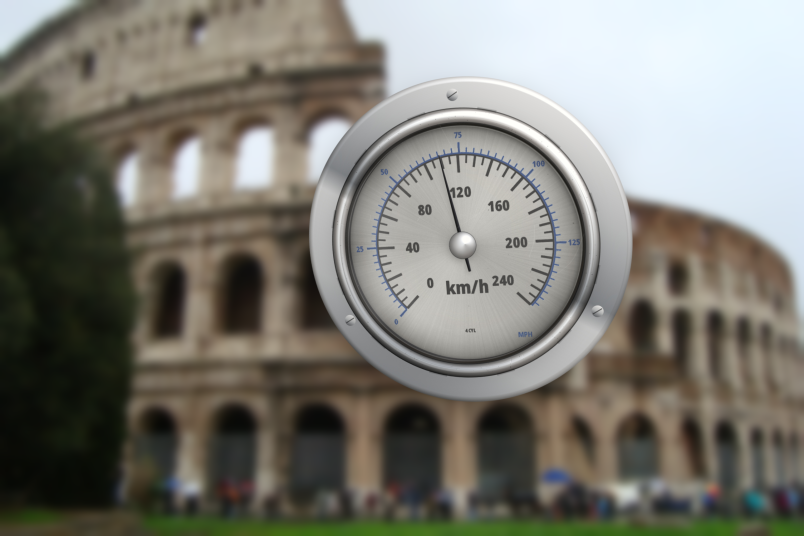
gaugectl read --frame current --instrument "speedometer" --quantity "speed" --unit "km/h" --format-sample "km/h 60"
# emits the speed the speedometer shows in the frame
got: km/h 110
